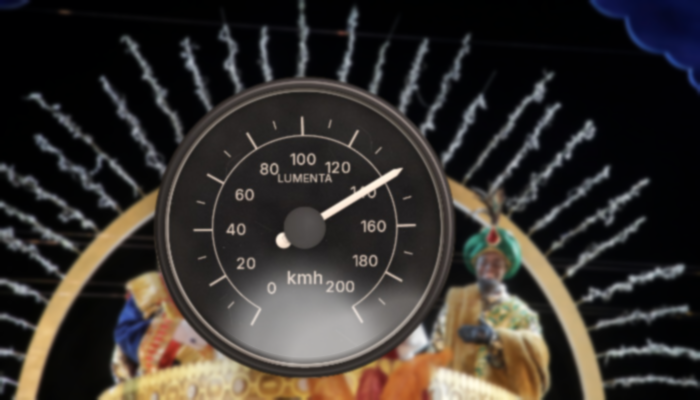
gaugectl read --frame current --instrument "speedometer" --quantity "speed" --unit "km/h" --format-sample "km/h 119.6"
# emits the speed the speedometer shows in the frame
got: km/h 140
